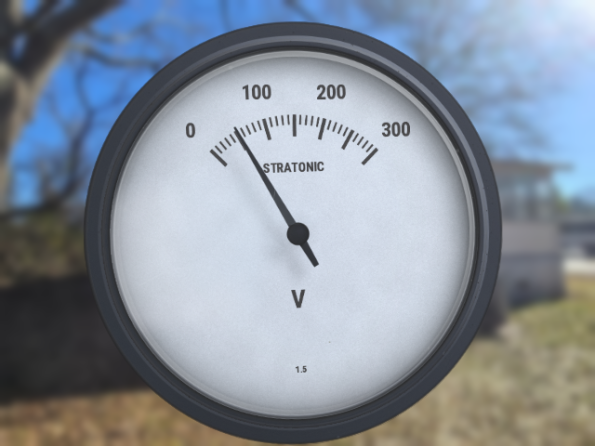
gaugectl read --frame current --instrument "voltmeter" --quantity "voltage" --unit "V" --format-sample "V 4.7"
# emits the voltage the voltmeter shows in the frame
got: V 50
